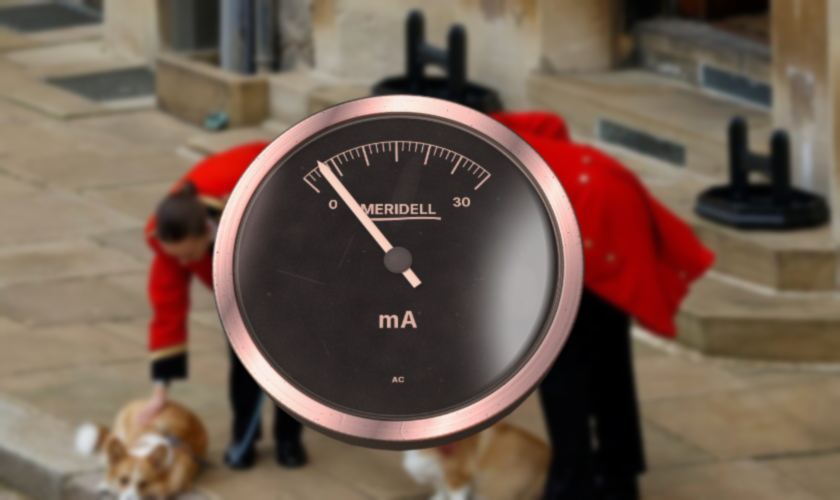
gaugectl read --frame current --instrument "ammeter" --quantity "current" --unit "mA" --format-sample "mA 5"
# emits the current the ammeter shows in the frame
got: mA 3
